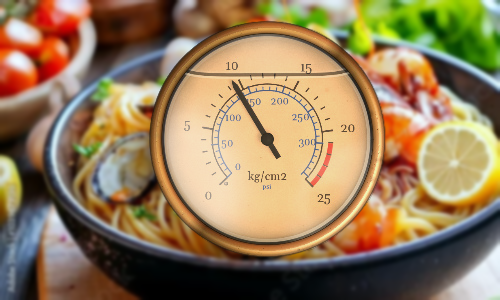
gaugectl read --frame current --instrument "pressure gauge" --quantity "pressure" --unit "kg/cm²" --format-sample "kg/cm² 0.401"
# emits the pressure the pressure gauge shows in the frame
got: kg/cm² 9.5
